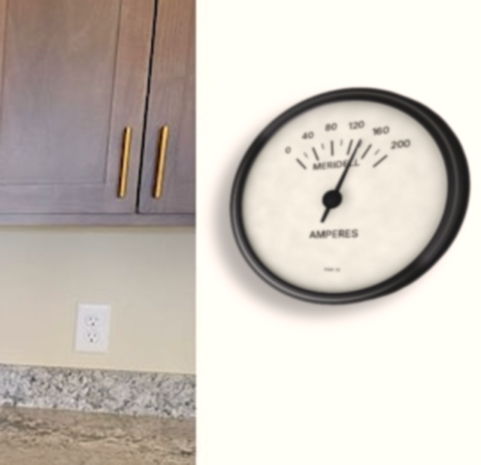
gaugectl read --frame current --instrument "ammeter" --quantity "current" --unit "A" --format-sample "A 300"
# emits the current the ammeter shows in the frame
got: A 140
